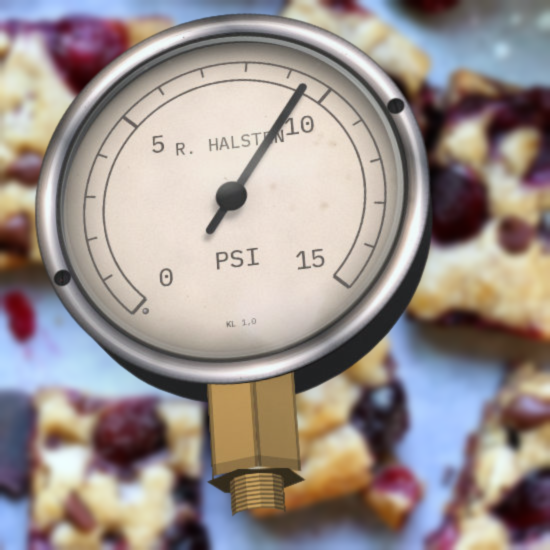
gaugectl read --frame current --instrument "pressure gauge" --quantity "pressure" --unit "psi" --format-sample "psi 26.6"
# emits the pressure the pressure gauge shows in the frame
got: psi 9.5
